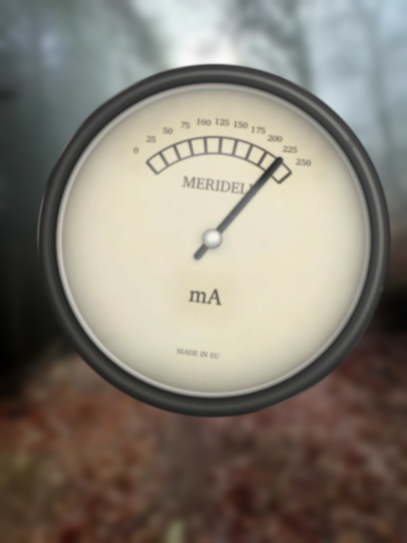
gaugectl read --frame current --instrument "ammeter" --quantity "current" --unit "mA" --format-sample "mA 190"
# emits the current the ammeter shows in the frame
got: mA 225
